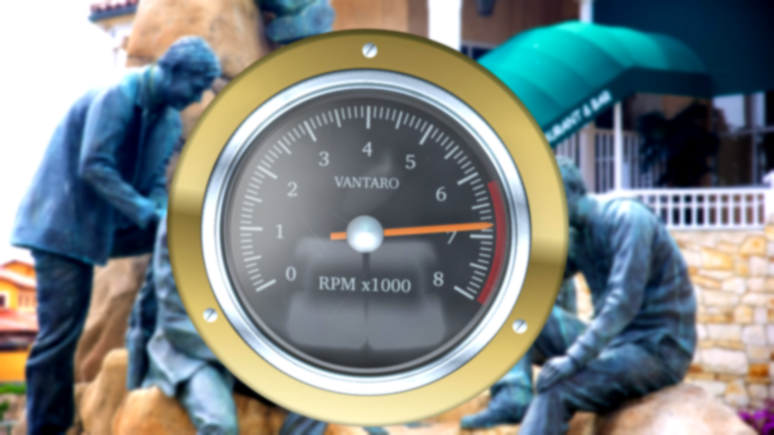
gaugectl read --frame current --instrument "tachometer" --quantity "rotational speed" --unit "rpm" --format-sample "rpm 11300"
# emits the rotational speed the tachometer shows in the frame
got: rpm 6800
